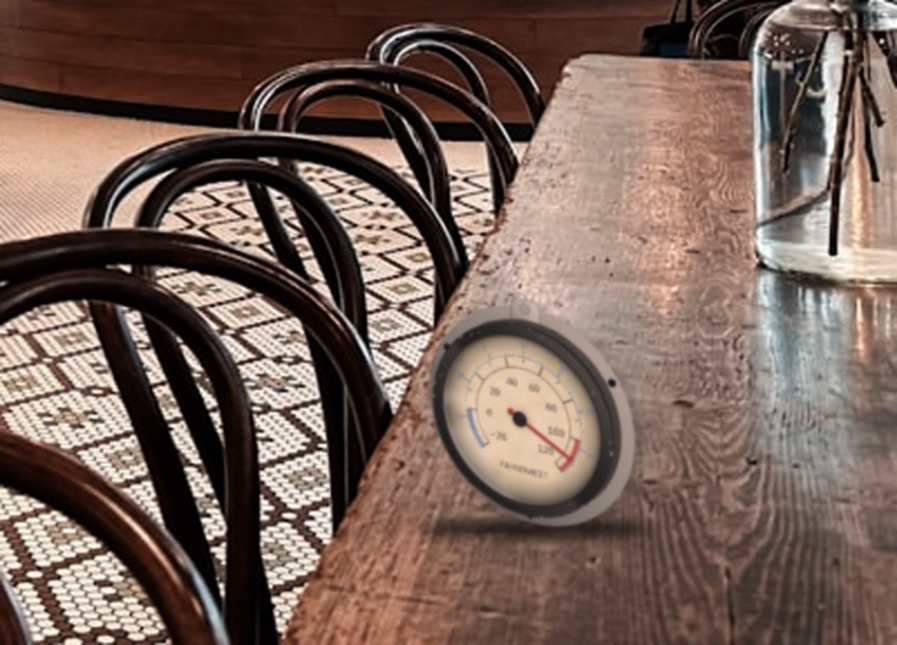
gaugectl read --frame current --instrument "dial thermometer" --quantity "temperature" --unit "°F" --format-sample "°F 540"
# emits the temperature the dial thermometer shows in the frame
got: °F 110
